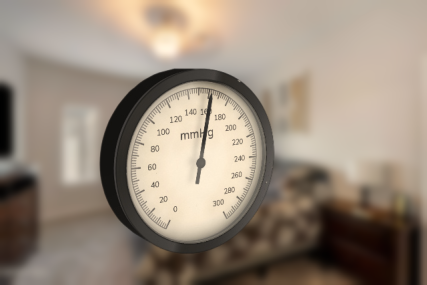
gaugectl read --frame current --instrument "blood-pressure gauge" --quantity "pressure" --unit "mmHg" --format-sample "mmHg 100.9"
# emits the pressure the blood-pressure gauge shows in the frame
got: mmHg 160
